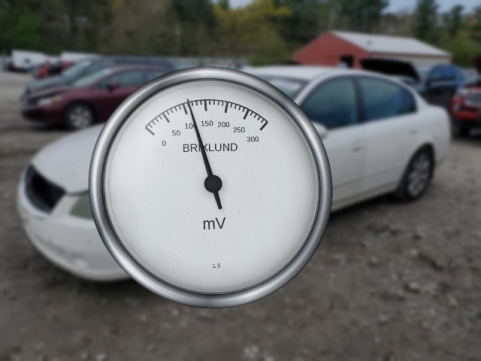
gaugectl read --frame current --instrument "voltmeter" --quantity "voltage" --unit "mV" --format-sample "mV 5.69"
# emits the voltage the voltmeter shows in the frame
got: mV 110
